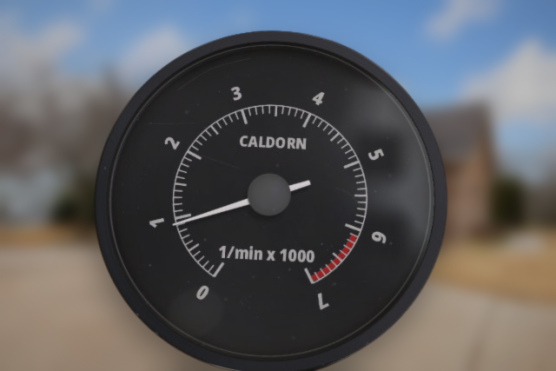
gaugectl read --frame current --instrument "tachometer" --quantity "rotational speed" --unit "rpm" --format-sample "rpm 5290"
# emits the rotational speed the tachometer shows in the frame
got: rpm 900
